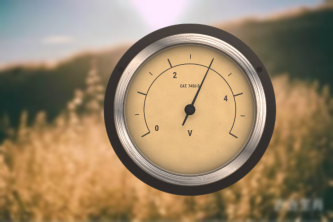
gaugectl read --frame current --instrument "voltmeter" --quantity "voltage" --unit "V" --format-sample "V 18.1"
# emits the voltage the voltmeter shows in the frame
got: V 3
